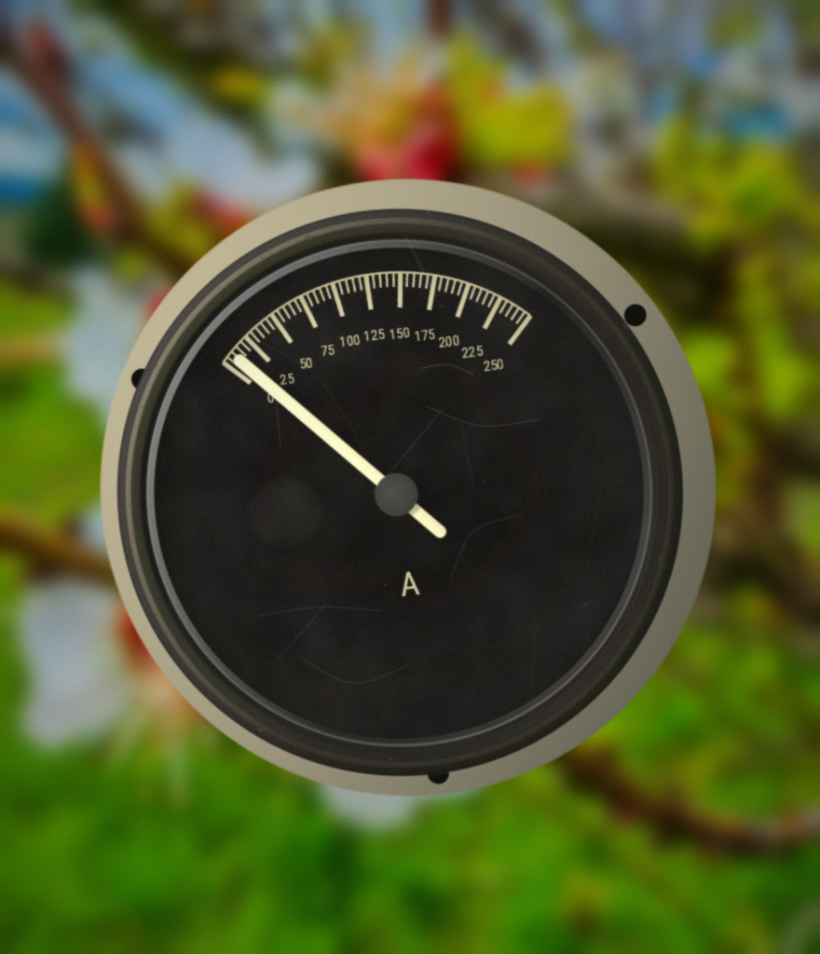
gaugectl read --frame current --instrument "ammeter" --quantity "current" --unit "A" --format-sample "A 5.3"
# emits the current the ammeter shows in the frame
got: A 10
